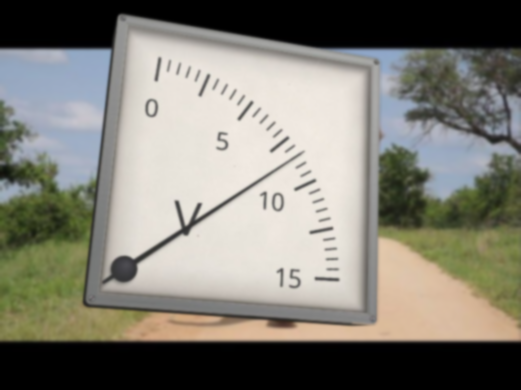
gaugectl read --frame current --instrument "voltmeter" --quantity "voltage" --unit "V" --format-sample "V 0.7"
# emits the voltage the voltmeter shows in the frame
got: V 8.5
